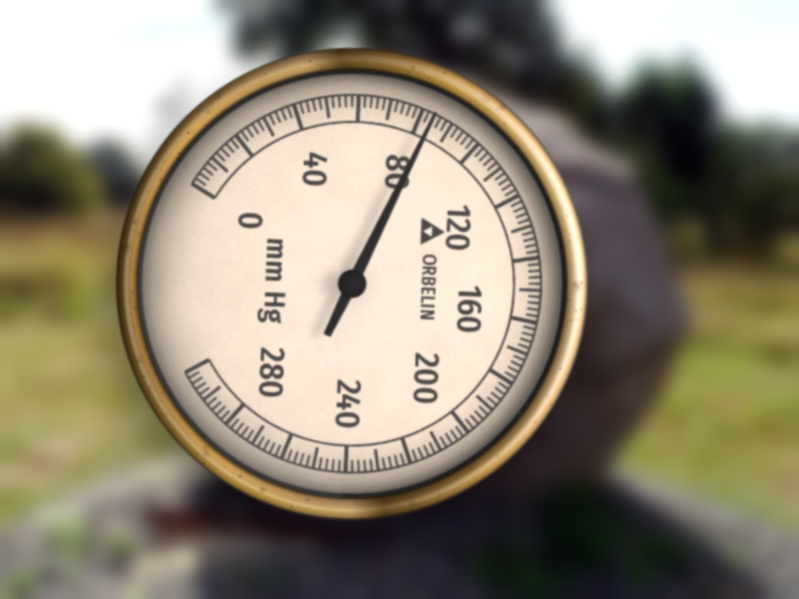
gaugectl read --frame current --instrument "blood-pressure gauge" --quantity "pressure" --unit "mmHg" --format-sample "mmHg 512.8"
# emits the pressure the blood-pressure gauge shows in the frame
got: mmHg 84
